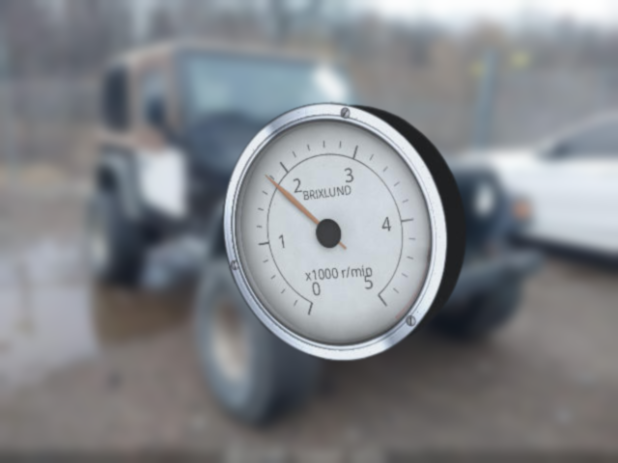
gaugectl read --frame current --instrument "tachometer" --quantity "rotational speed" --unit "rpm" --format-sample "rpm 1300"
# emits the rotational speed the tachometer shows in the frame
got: rpm 1800
